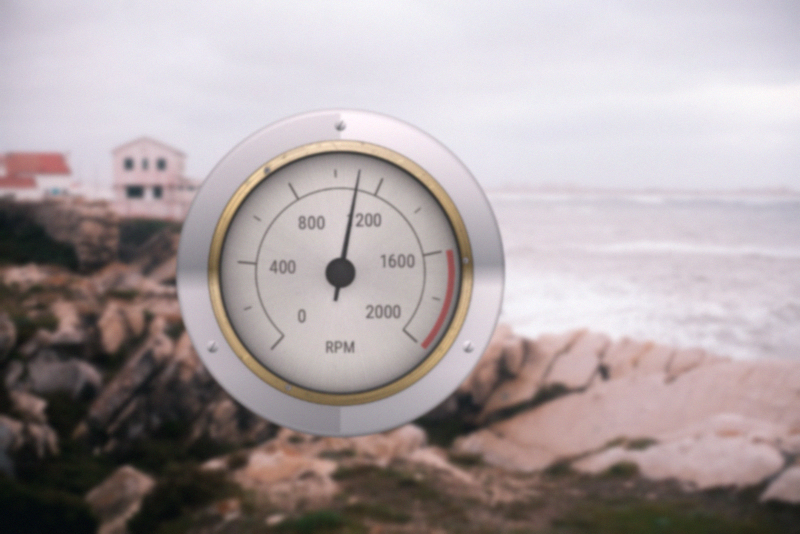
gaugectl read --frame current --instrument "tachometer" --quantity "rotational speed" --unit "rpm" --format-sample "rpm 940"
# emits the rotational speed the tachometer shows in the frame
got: rpm 1100
